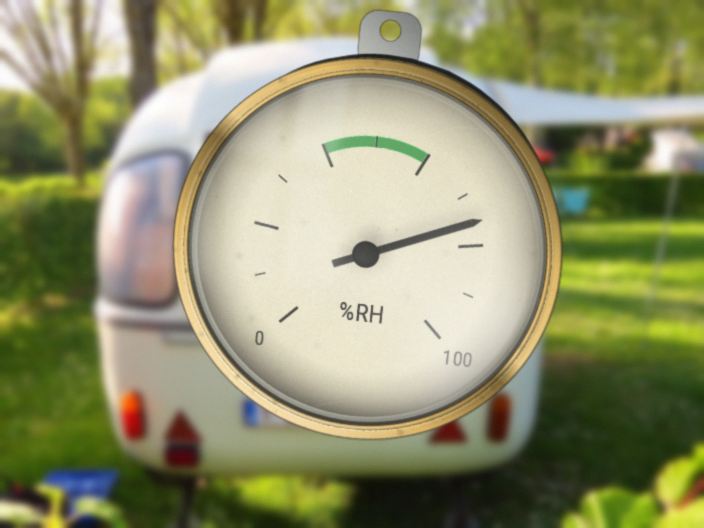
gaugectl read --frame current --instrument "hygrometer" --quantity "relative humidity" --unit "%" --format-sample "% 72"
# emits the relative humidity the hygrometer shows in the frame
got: % 75
